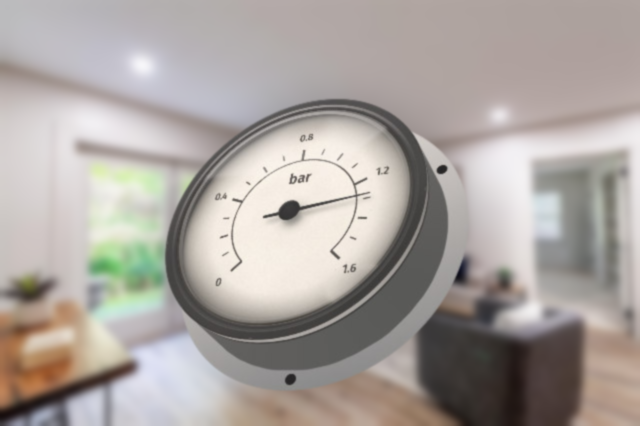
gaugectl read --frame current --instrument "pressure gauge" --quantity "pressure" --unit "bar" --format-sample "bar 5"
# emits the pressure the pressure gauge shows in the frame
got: bar 1.3
